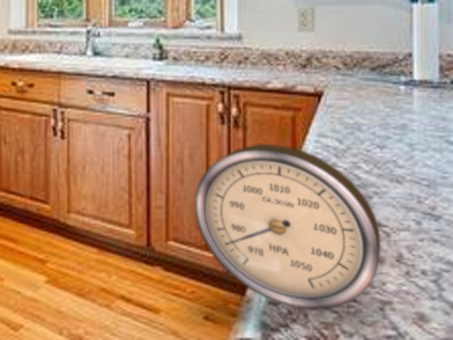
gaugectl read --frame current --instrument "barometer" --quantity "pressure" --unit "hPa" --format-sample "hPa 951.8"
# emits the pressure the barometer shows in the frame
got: hPa 976
